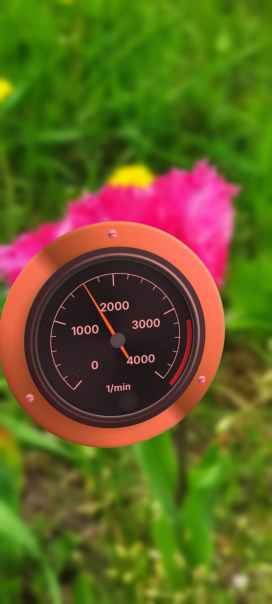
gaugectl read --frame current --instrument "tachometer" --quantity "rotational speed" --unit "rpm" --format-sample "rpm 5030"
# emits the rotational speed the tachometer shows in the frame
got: rpm 1600
